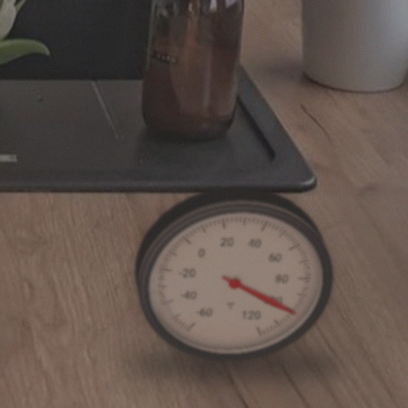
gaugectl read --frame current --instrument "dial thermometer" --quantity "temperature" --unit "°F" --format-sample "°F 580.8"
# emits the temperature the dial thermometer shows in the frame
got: °F 100
